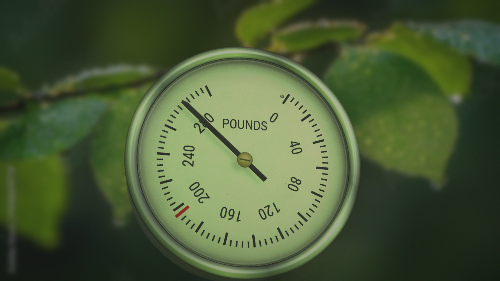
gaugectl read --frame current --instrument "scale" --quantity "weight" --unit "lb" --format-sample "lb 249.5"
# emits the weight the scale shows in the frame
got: lb 280
